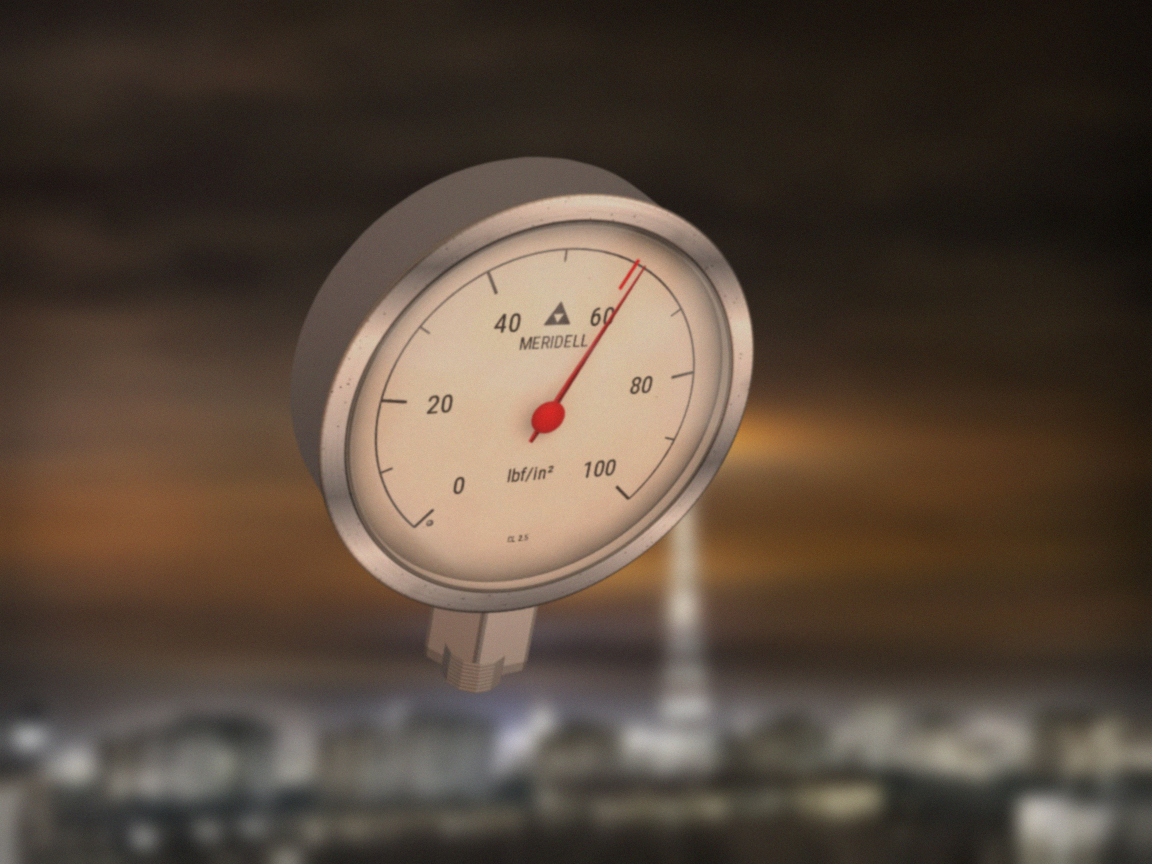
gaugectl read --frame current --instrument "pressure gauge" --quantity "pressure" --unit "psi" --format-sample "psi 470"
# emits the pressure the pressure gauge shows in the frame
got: psi 60
